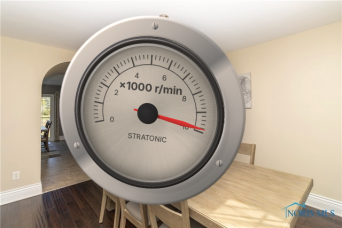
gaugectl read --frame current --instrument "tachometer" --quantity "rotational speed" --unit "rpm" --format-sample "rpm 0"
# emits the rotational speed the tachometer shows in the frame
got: rpm 9800
